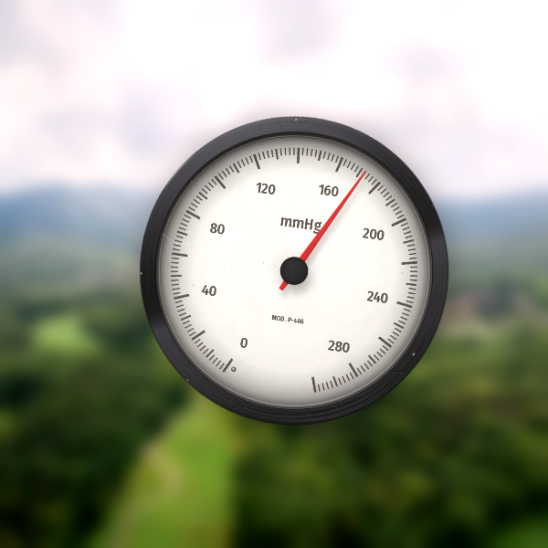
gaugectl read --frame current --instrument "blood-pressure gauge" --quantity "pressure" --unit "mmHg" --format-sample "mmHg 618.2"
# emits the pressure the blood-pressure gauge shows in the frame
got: mmHg 172
